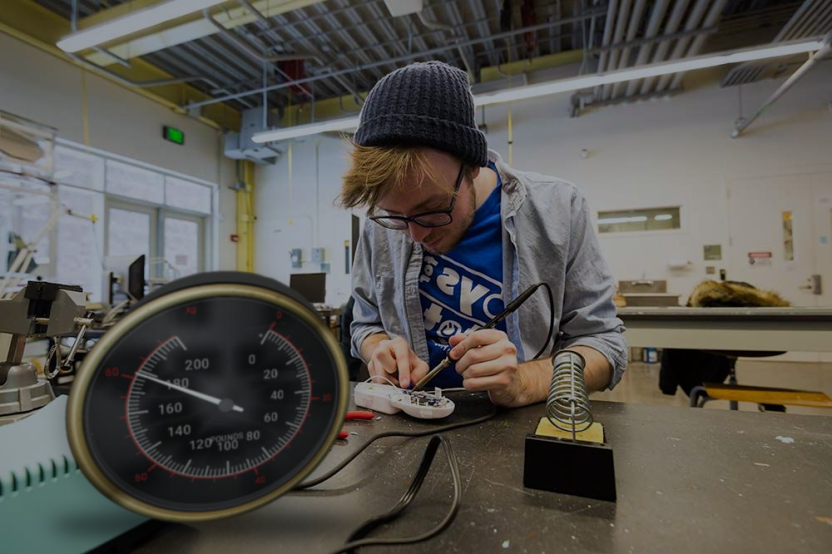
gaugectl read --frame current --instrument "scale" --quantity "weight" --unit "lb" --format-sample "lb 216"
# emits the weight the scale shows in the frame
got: lb 180
